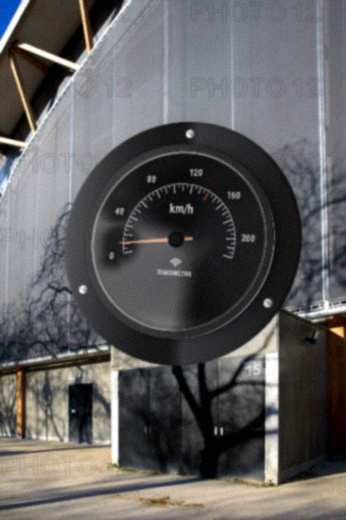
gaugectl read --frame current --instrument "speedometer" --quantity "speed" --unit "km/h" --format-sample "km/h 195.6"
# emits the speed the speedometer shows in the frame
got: km/h 10
